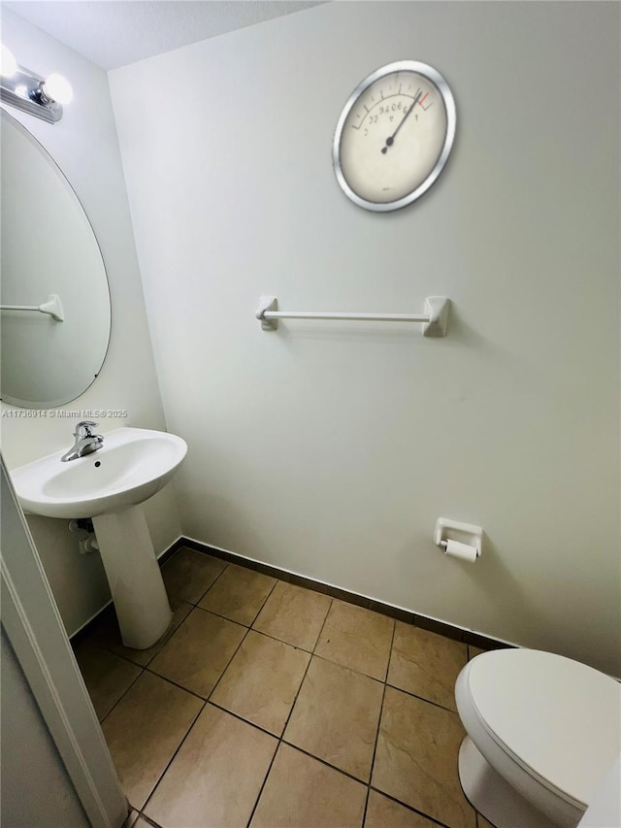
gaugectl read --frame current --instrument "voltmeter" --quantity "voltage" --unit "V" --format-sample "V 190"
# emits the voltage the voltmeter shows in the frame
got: V 0.85
